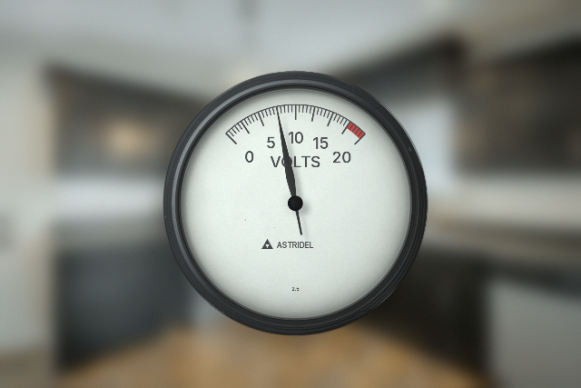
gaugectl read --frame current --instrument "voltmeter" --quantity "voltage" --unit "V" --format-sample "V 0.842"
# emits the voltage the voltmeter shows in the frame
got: V 7.5
